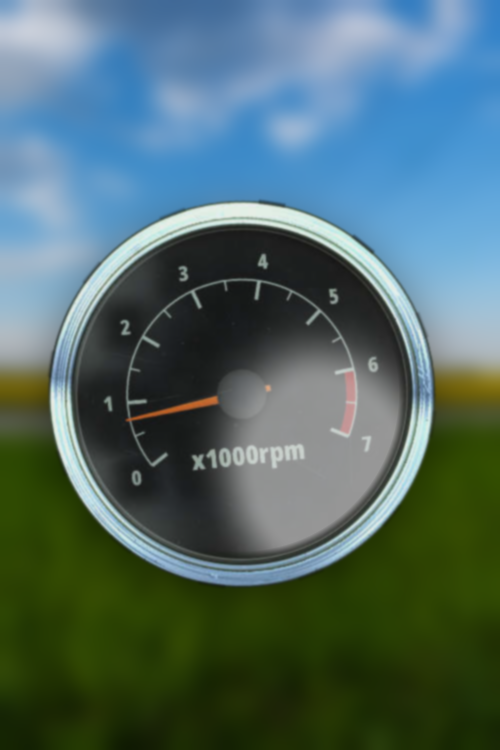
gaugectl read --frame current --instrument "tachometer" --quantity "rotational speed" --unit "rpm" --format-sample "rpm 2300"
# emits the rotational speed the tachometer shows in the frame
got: rpm 750
